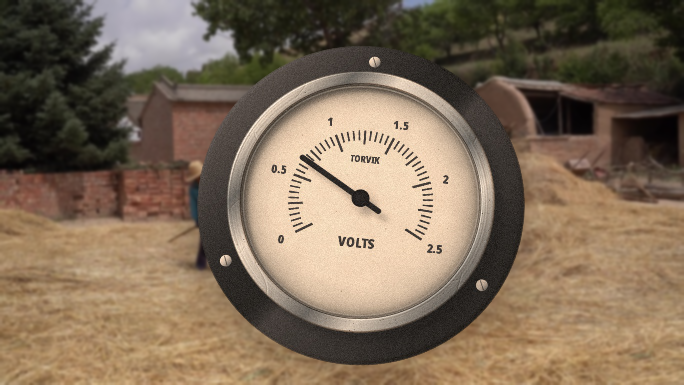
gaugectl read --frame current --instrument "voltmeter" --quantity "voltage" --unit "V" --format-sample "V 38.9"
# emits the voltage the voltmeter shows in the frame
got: V 0.65
